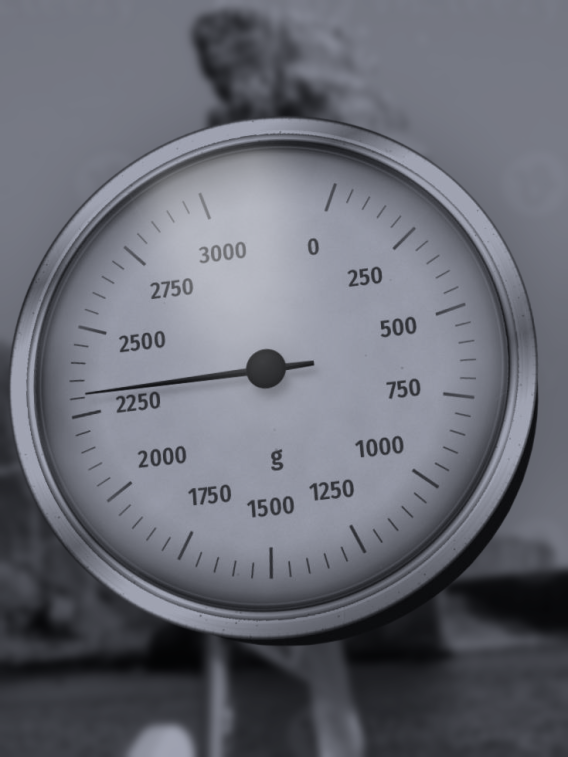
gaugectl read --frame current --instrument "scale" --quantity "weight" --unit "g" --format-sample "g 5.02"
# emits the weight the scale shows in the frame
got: g 2300
